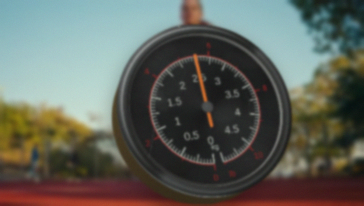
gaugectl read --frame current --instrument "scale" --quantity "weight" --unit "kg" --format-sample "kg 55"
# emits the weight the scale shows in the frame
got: kg 2.5
